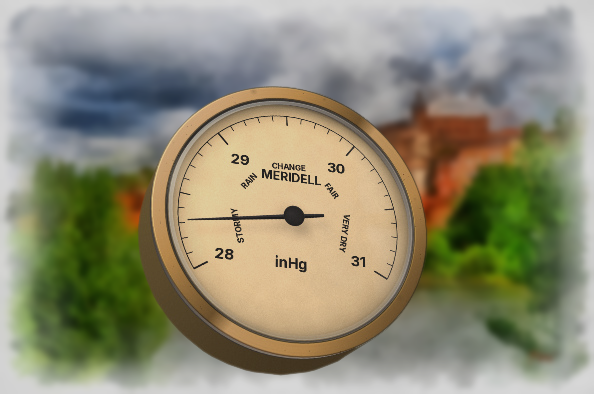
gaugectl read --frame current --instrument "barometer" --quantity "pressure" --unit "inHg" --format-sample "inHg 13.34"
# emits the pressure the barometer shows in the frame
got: inHg 28.3
